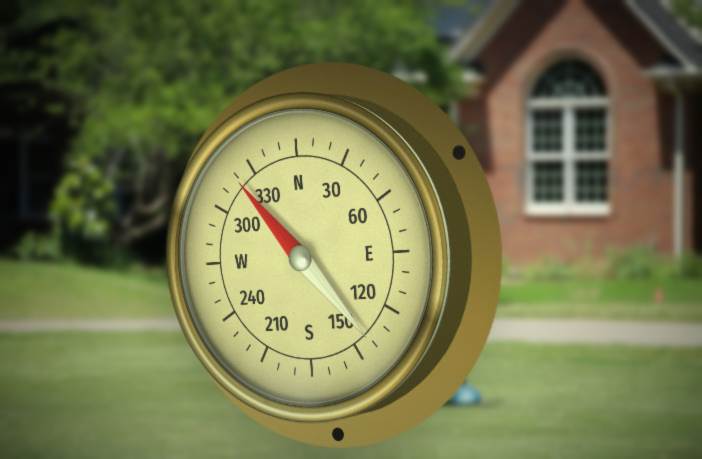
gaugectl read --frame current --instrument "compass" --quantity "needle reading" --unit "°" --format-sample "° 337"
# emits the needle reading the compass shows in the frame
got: ° 320
